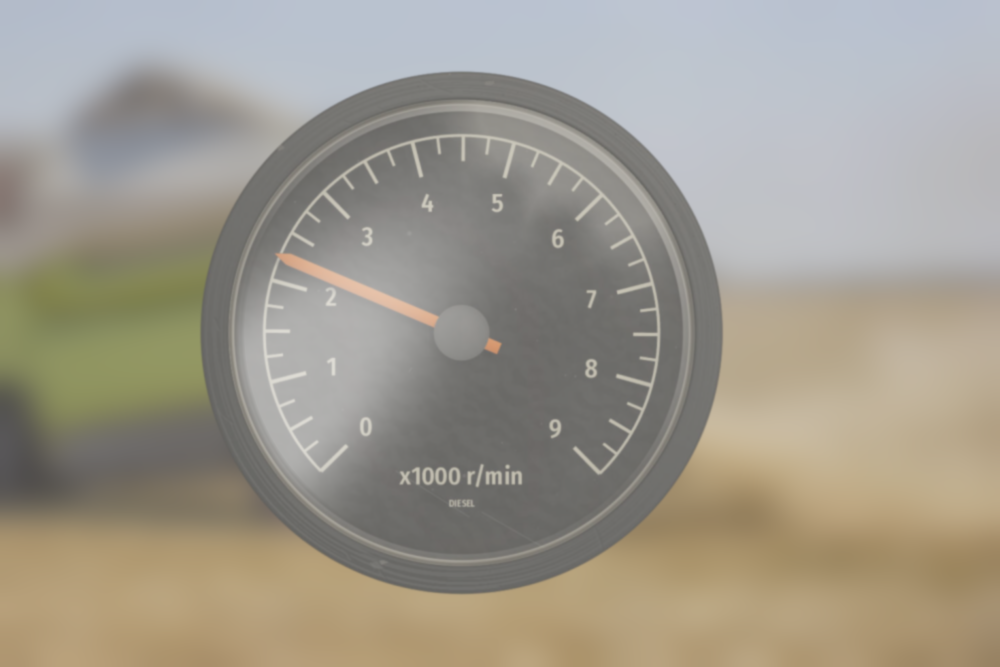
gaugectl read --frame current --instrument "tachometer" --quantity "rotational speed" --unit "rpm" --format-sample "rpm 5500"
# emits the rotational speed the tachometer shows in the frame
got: rpm 2250
